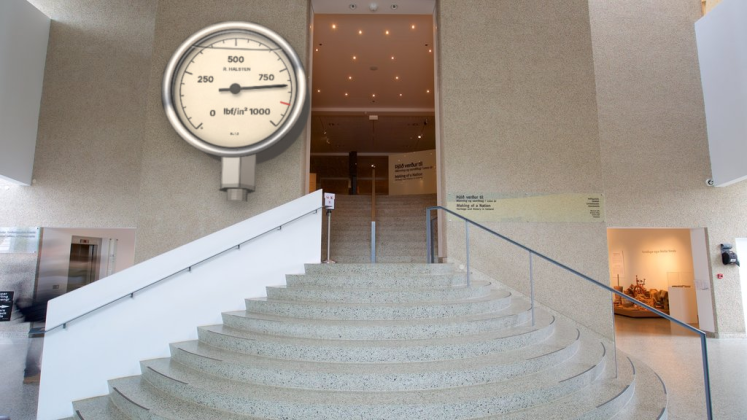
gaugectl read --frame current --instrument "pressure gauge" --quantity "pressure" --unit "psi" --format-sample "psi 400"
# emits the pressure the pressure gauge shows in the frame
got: psi 825
